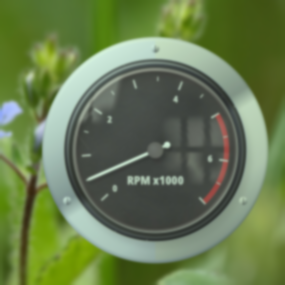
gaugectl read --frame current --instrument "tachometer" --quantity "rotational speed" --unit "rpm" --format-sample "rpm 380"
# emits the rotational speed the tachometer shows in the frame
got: rpm 500
